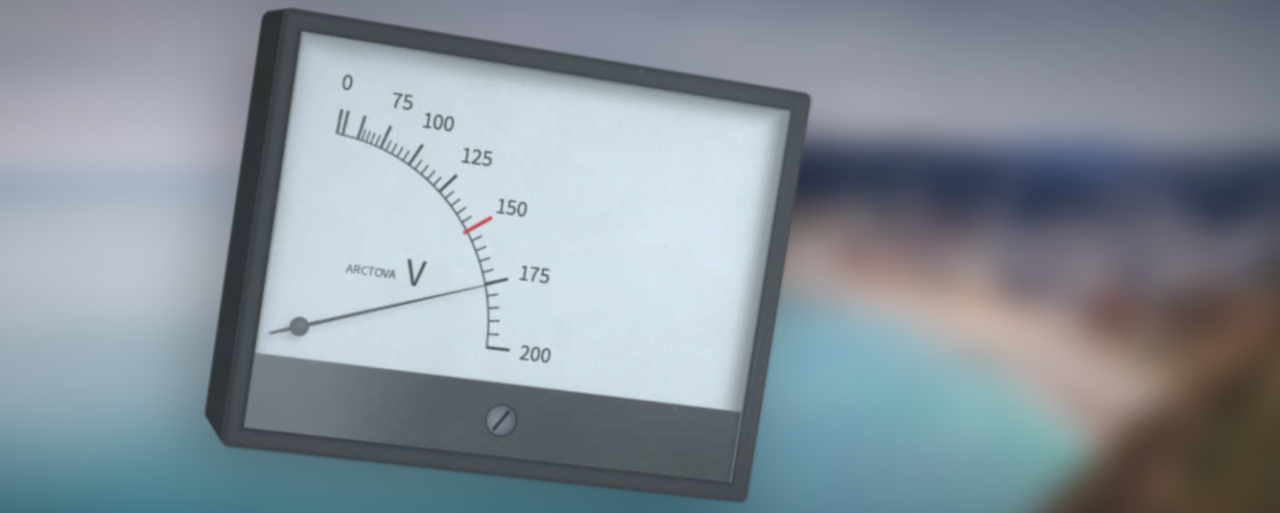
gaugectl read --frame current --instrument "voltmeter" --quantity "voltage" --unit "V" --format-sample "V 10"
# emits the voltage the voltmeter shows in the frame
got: V 175
